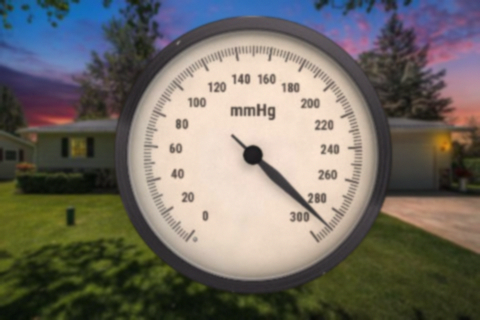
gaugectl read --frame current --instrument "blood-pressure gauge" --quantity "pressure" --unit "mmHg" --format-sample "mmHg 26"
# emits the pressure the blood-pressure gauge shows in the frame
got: mmHg 290
